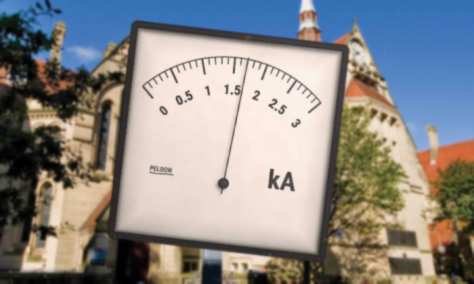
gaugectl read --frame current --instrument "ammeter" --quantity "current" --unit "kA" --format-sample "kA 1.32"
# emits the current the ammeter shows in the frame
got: kA 1.7
